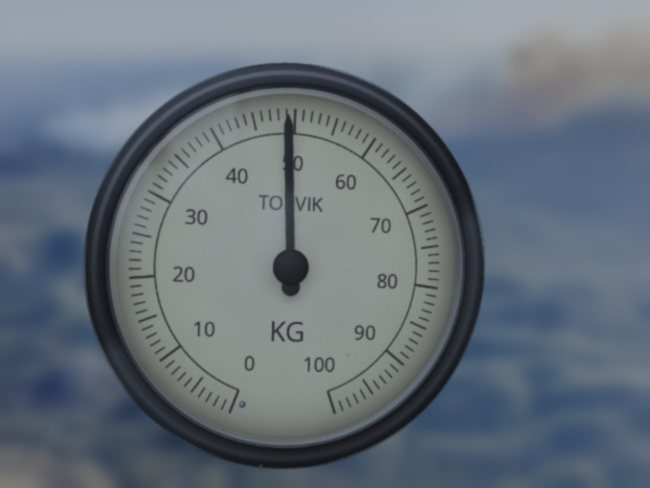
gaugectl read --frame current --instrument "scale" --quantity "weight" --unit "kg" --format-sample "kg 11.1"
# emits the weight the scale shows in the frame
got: kg 49
